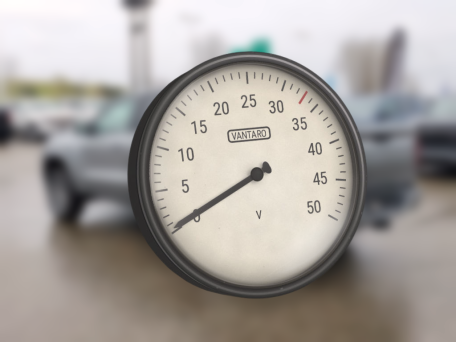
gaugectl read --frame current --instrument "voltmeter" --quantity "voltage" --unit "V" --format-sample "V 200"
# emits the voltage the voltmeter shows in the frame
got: V 0.5
